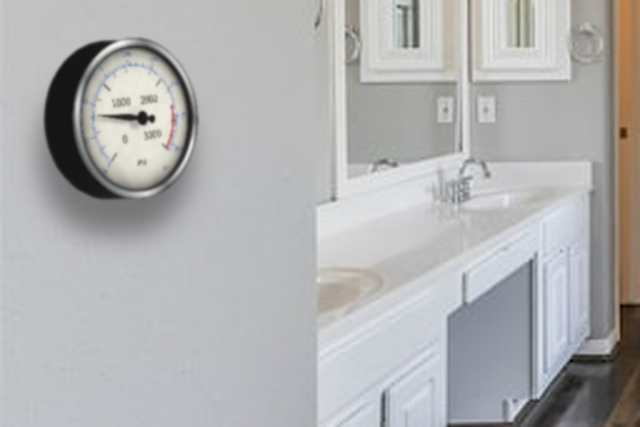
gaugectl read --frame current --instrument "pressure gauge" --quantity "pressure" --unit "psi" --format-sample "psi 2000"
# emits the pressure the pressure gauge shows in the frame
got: psi 600
